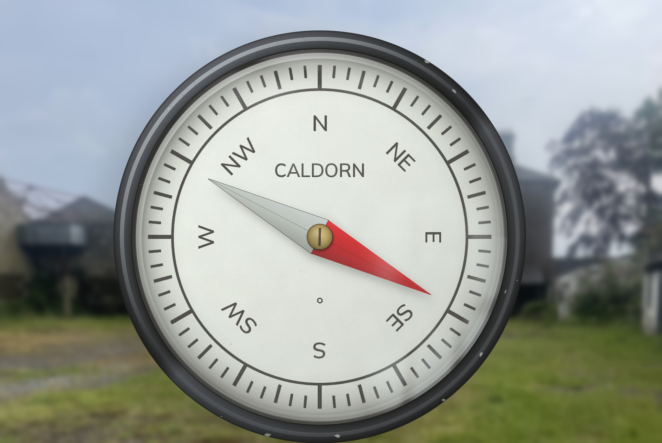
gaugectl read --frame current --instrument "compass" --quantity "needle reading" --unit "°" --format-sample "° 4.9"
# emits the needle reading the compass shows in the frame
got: ° 117.5
